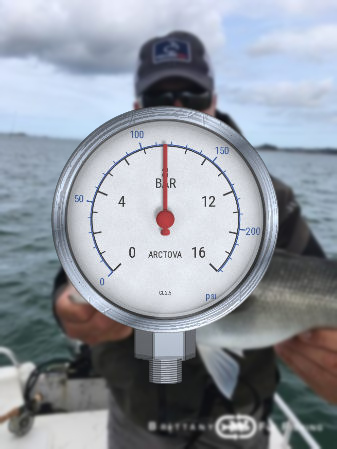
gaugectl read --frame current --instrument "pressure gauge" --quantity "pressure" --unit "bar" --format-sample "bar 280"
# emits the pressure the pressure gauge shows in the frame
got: bar 8
